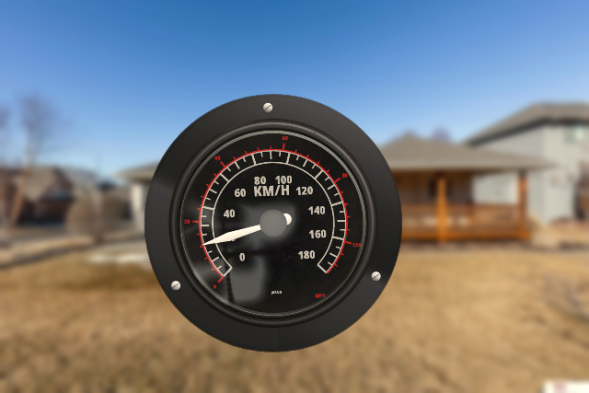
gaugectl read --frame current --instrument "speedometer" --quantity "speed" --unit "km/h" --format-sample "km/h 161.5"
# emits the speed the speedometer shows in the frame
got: km/h 20
